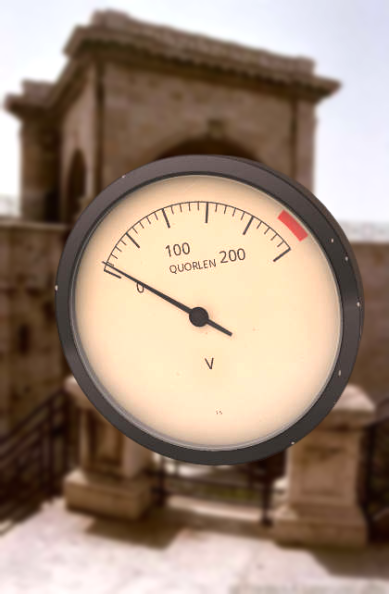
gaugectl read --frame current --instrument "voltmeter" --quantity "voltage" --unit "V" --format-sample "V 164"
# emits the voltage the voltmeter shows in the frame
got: V 10
